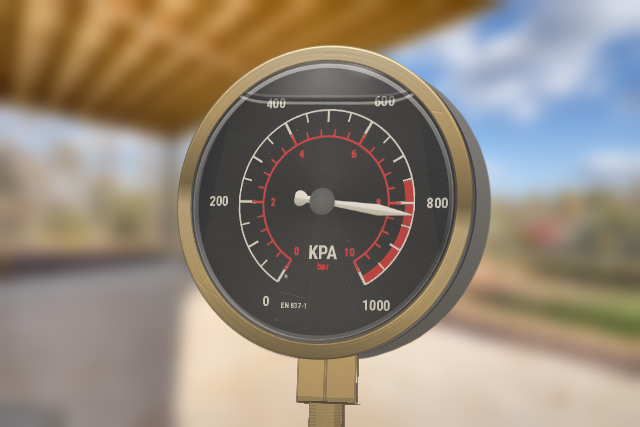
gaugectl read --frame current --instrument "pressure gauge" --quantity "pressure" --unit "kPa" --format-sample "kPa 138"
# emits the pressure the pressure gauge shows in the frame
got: kPa 825
